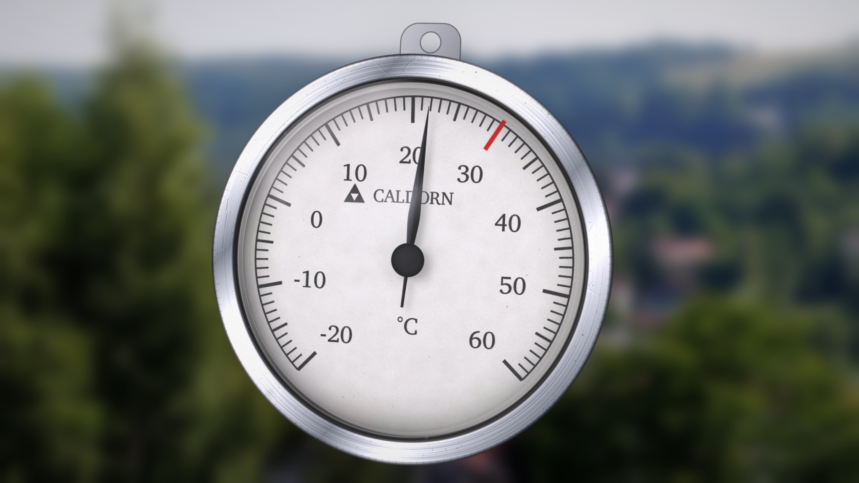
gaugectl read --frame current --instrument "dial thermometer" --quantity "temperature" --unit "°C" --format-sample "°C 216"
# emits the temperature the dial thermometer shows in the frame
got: °C 22
